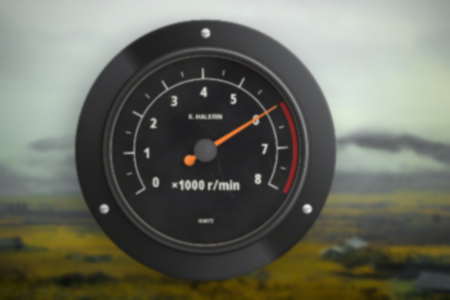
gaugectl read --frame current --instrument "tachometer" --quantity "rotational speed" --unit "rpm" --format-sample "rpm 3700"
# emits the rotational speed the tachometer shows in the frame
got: rpm 6000
